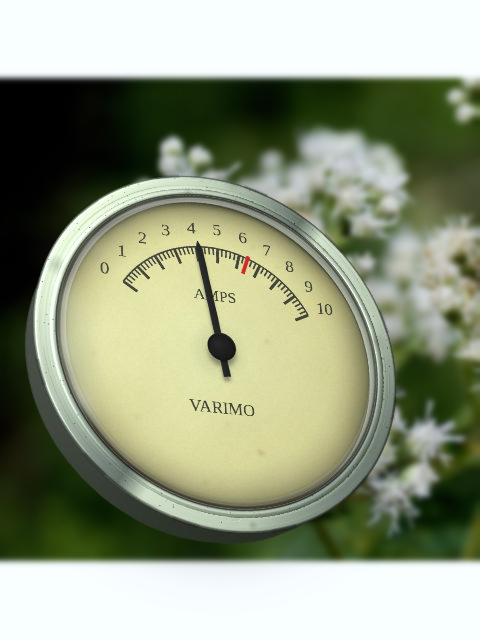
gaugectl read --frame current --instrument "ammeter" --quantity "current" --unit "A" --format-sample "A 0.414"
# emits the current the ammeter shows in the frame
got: A 4
